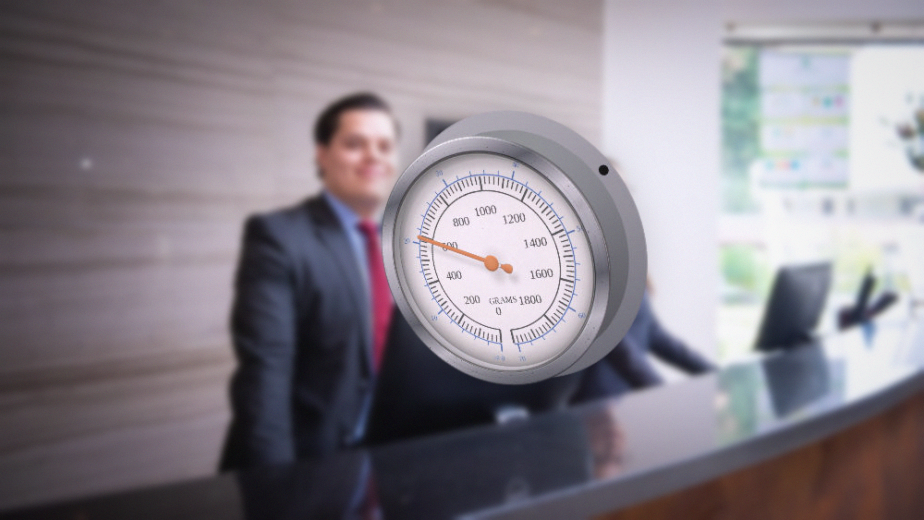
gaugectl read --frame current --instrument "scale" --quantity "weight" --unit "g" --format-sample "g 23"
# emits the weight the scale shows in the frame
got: g 600
